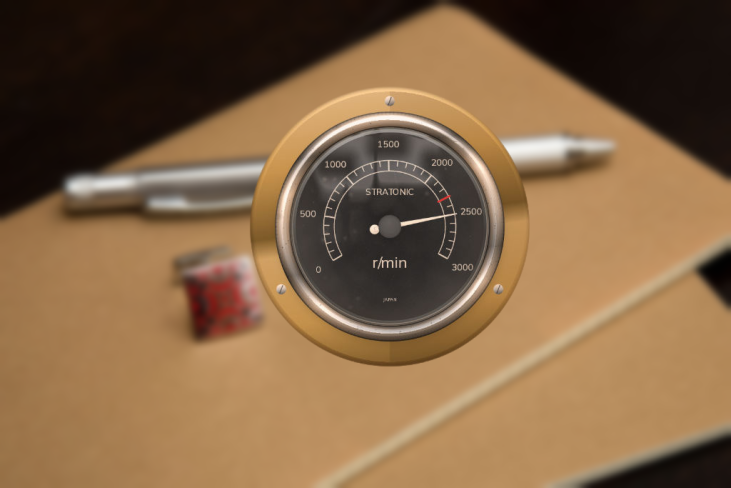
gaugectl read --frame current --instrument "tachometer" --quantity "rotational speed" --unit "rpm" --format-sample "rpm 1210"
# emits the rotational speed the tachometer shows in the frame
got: rpm 2500
